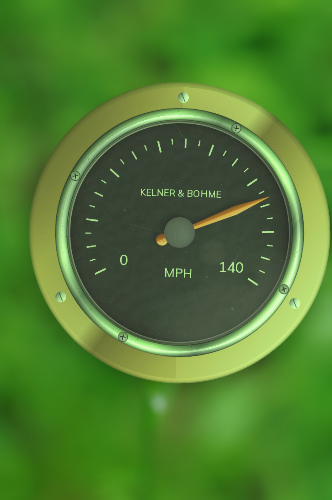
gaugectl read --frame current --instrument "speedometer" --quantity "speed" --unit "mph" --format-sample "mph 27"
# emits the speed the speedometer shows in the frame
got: mph 107.5
